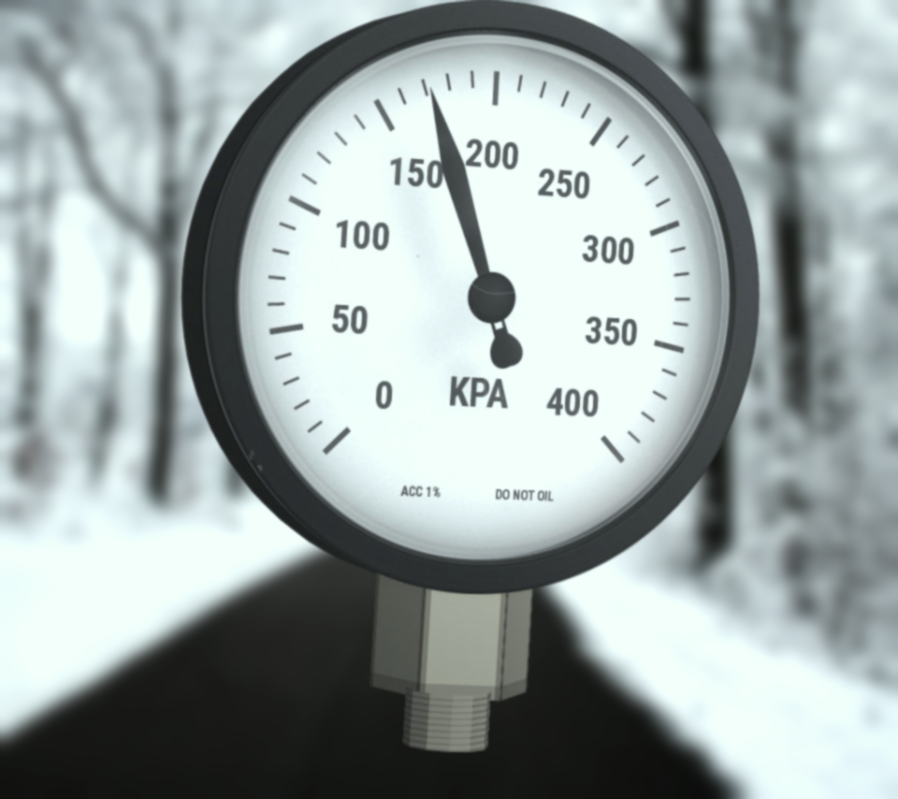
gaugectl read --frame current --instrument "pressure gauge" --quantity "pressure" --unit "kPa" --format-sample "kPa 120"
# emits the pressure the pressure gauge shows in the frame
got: kPa 170
